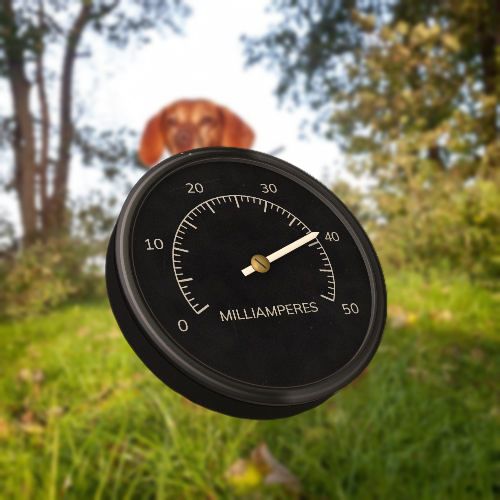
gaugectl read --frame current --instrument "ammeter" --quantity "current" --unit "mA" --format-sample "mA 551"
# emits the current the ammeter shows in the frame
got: mA 39
